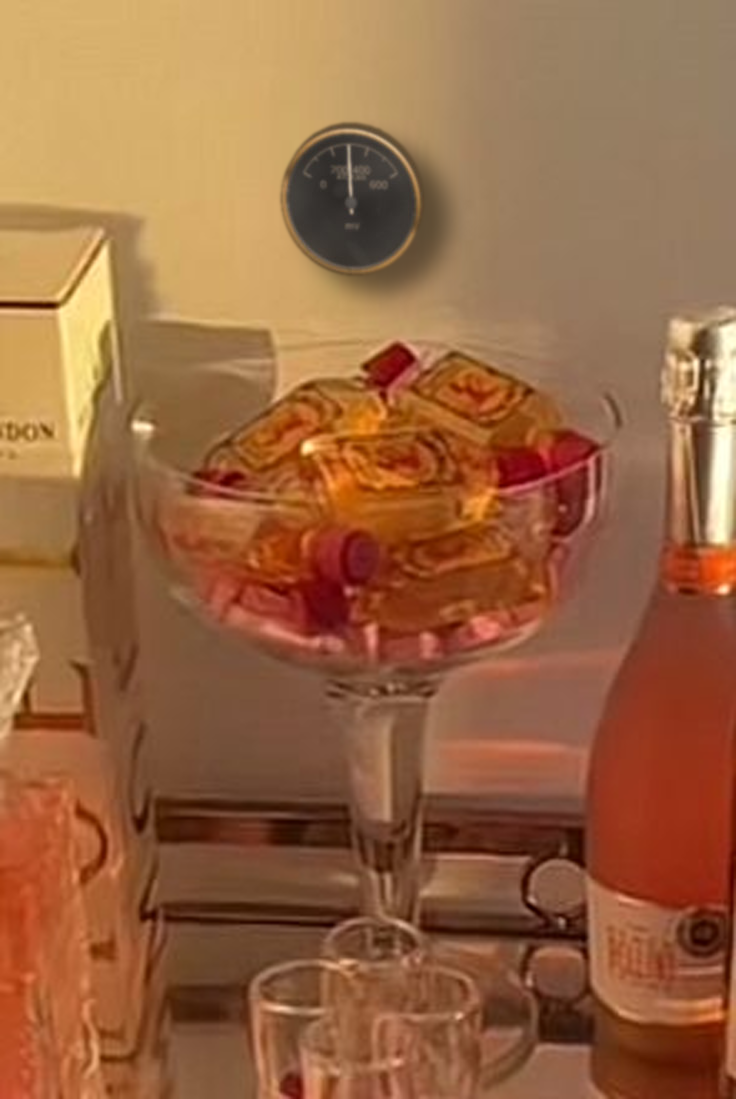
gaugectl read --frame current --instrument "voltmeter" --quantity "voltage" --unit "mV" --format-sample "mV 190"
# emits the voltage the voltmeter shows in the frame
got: mV 300
